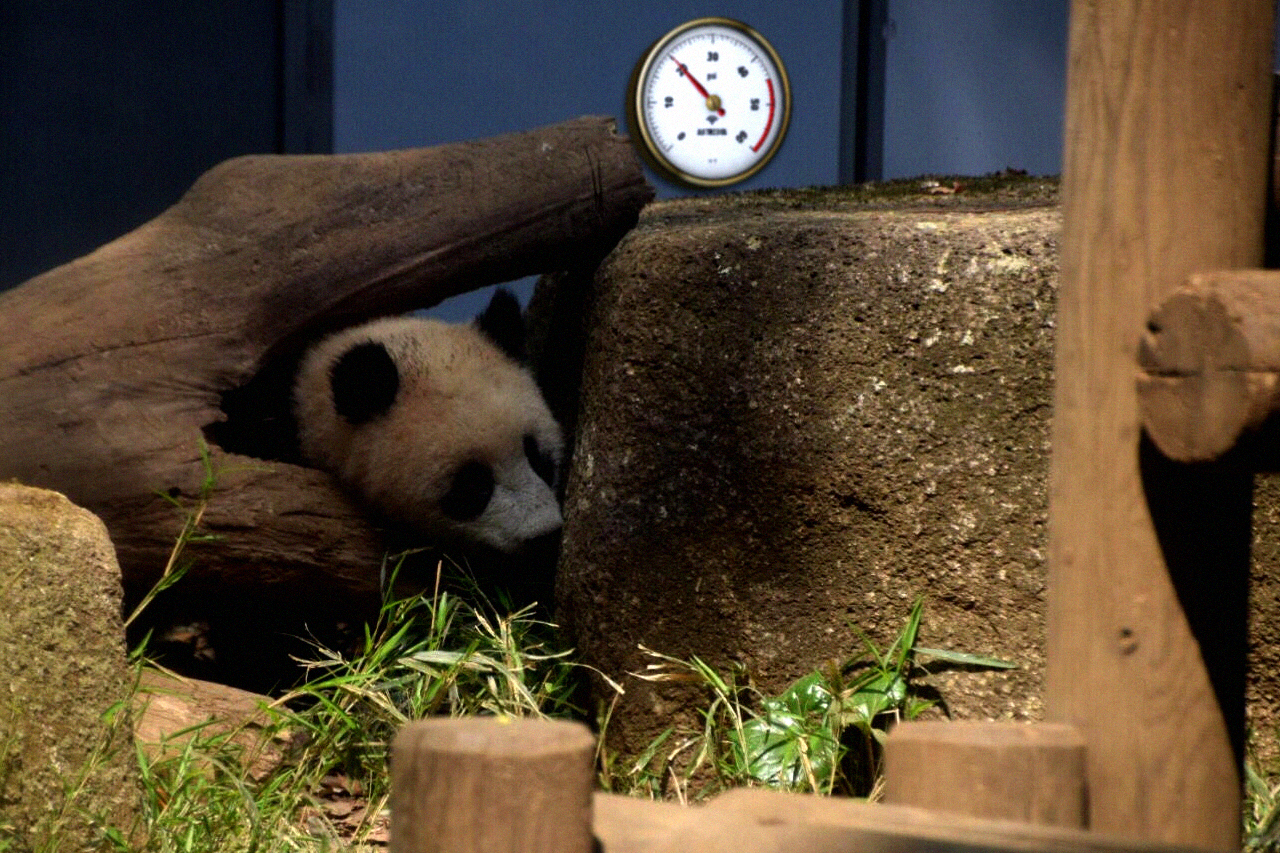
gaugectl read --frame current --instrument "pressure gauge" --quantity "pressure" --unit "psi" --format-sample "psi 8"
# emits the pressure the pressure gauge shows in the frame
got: psi 20
